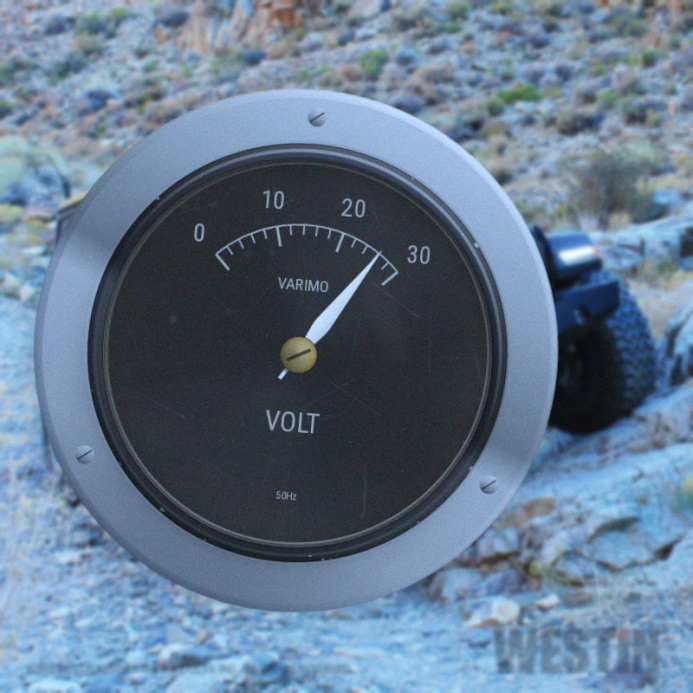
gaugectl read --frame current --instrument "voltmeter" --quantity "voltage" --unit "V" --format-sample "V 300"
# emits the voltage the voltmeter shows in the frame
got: V 26
